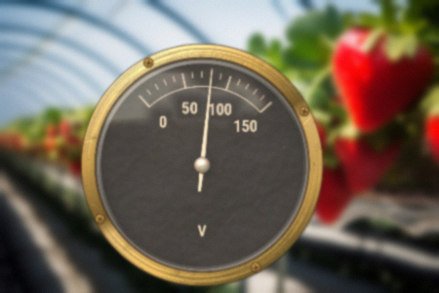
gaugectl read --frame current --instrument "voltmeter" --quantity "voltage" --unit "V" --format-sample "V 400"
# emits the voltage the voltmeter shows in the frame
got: V 80
